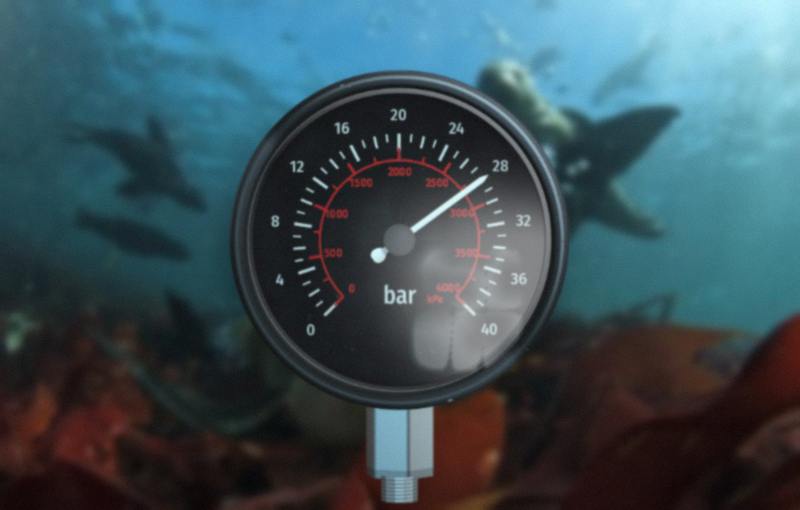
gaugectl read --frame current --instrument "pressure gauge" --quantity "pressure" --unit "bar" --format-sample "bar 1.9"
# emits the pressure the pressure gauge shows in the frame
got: bar 28
